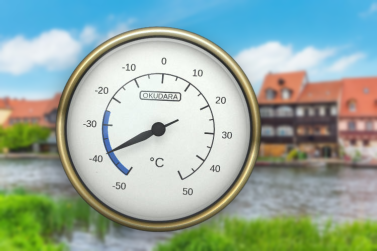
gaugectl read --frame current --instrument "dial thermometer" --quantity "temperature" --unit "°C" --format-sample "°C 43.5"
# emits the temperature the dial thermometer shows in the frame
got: °C -40
